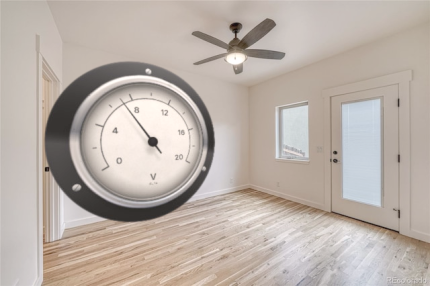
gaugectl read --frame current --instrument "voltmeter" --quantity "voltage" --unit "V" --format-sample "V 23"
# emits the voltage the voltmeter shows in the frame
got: V 7
